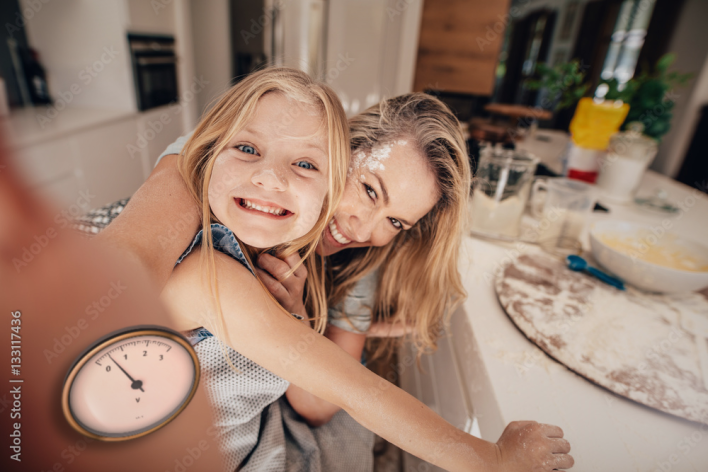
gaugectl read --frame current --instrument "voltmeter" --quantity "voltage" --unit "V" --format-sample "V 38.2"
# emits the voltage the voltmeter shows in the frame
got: V 0.5
